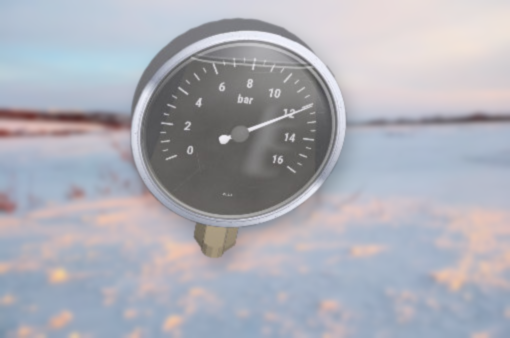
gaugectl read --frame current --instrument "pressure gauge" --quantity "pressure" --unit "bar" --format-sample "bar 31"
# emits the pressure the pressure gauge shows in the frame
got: bar 12
